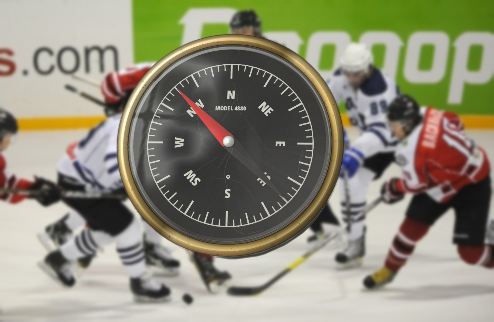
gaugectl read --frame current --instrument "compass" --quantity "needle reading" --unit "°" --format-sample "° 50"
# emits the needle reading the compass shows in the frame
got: ° 315
